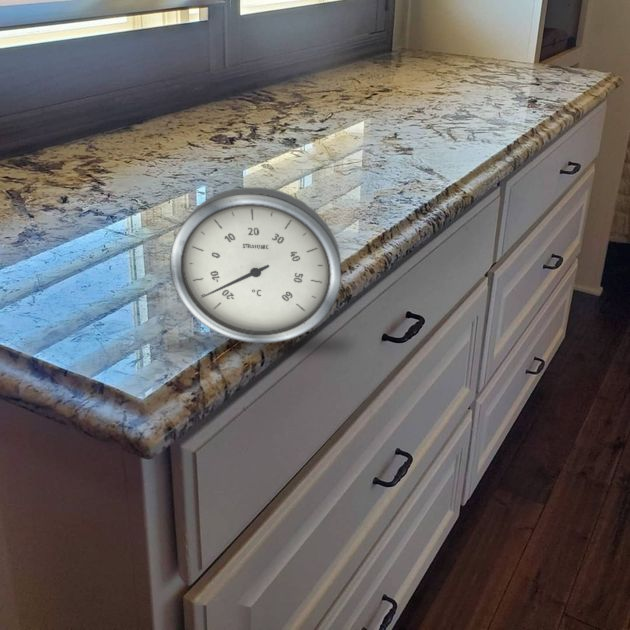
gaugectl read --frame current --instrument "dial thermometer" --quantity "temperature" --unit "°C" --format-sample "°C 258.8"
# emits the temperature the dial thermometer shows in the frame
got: °C -15
